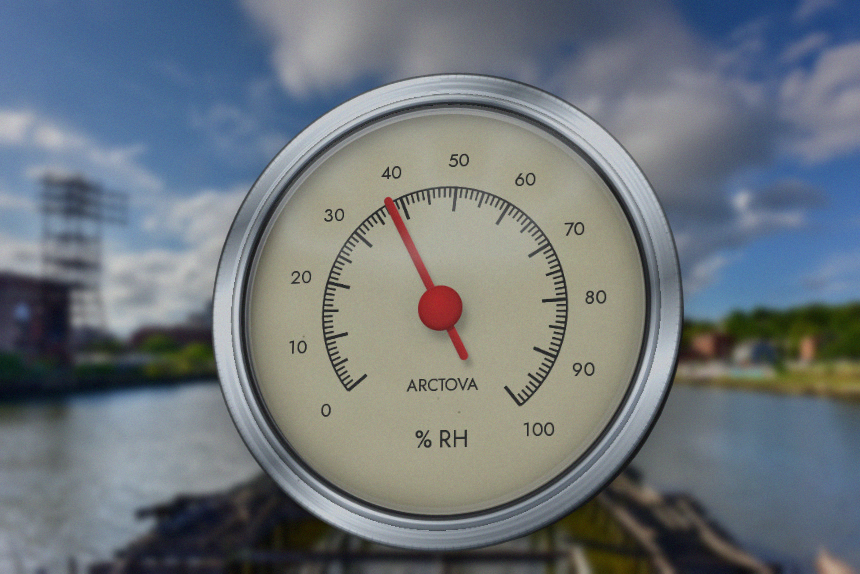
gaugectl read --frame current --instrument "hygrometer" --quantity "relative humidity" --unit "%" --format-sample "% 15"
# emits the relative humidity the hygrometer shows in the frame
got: % 38
